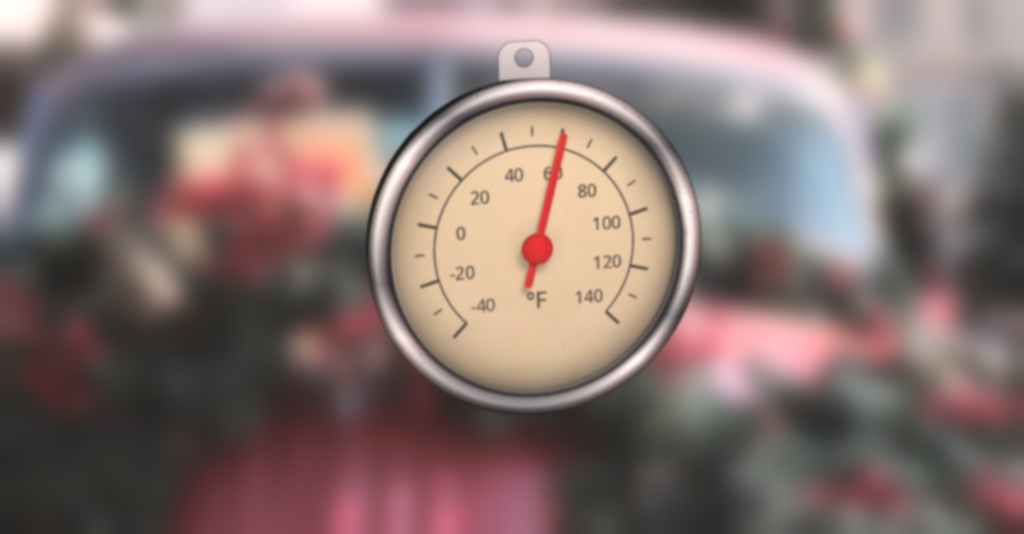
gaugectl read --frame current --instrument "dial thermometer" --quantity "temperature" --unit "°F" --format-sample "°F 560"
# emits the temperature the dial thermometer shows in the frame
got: °F 60
